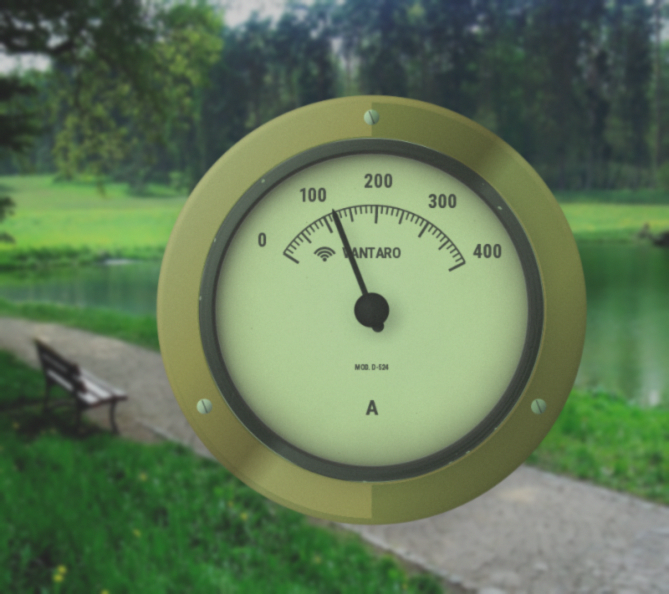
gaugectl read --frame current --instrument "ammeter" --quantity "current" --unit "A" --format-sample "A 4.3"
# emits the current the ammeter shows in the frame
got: A 120
